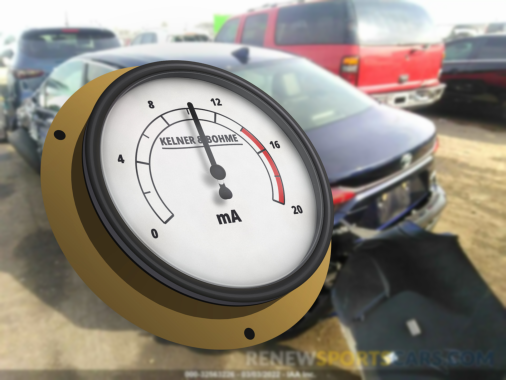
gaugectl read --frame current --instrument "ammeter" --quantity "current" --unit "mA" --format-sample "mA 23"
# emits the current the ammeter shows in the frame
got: mA 10
